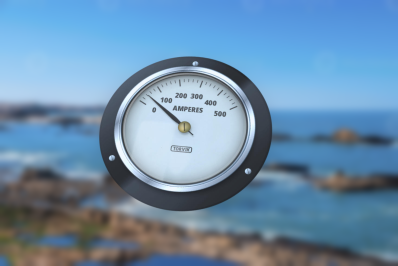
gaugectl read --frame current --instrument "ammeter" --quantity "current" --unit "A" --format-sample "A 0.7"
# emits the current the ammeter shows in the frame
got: A 40
